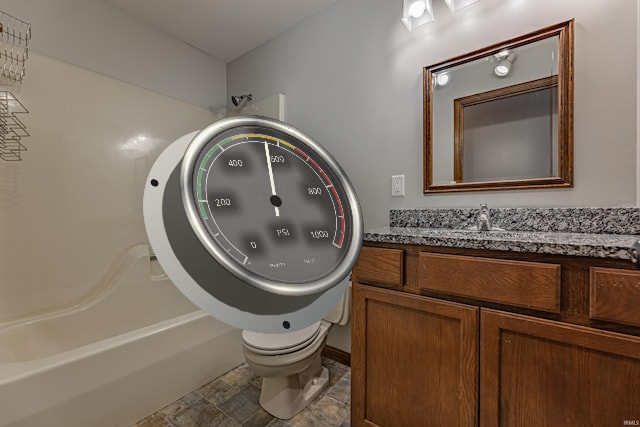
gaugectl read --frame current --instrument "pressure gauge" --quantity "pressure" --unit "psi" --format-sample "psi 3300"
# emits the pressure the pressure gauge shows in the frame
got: psi 550
